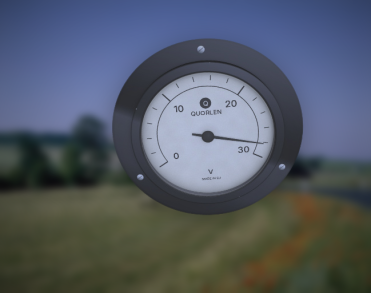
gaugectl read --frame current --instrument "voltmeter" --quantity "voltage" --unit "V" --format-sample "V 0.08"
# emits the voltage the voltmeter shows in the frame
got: V 28
